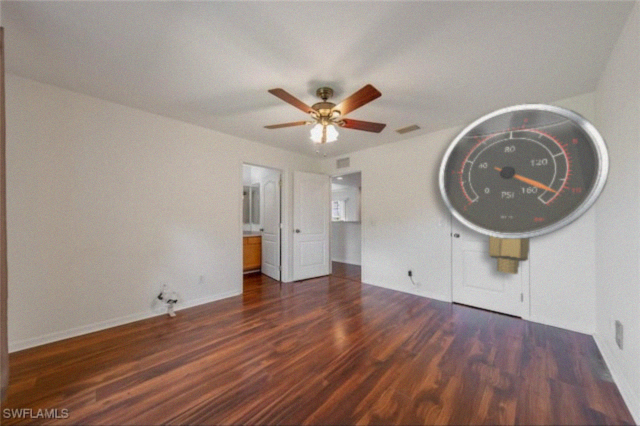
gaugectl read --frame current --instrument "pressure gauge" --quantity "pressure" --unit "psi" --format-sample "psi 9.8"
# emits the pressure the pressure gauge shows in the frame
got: psi 150
